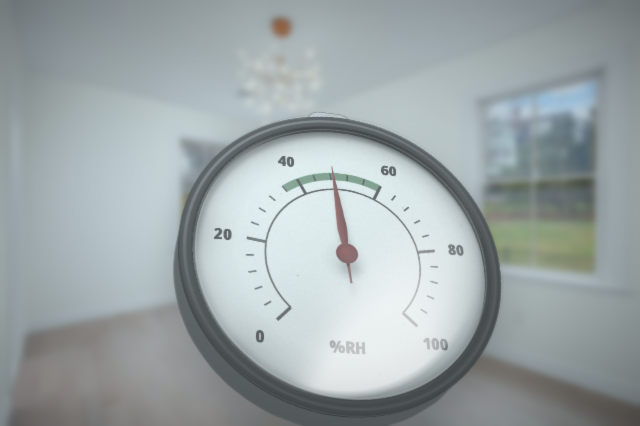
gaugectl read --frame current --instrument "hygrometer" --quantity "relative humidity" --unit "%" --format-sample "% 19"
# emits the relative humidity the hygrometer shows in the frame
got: % 48
